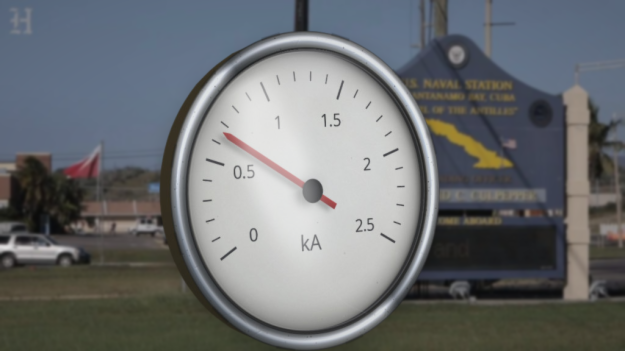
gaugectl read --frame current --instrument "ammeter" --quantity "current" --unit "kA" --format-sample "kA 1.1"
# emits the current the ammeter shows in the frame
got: kA 0.65
